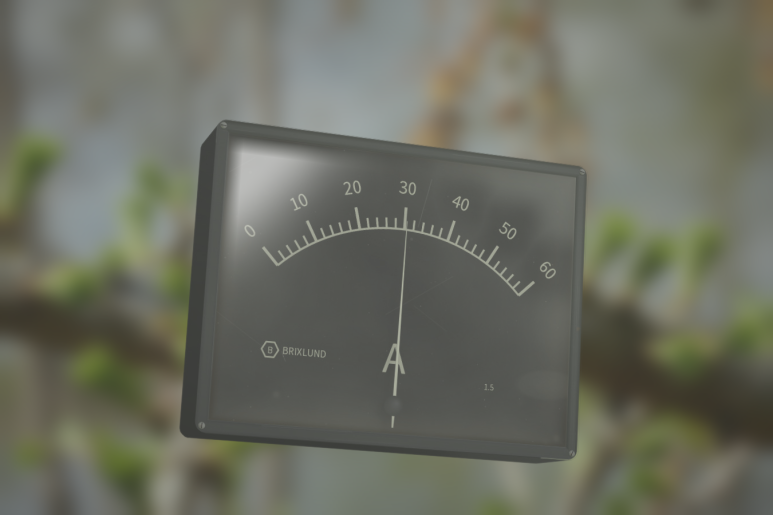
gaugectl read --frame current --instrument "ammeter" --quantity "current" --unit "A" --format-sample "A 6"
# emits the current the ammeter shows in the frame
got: A 30
